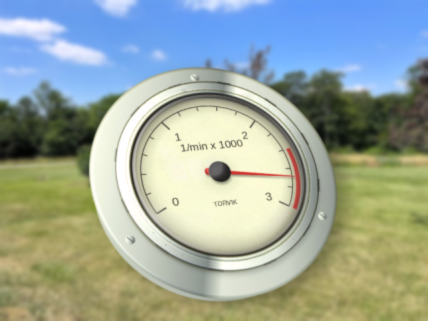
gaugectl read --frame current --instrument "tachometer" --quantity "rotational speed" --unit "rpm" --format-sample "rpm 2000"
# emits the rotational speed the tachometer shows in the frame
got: rpm 2700
